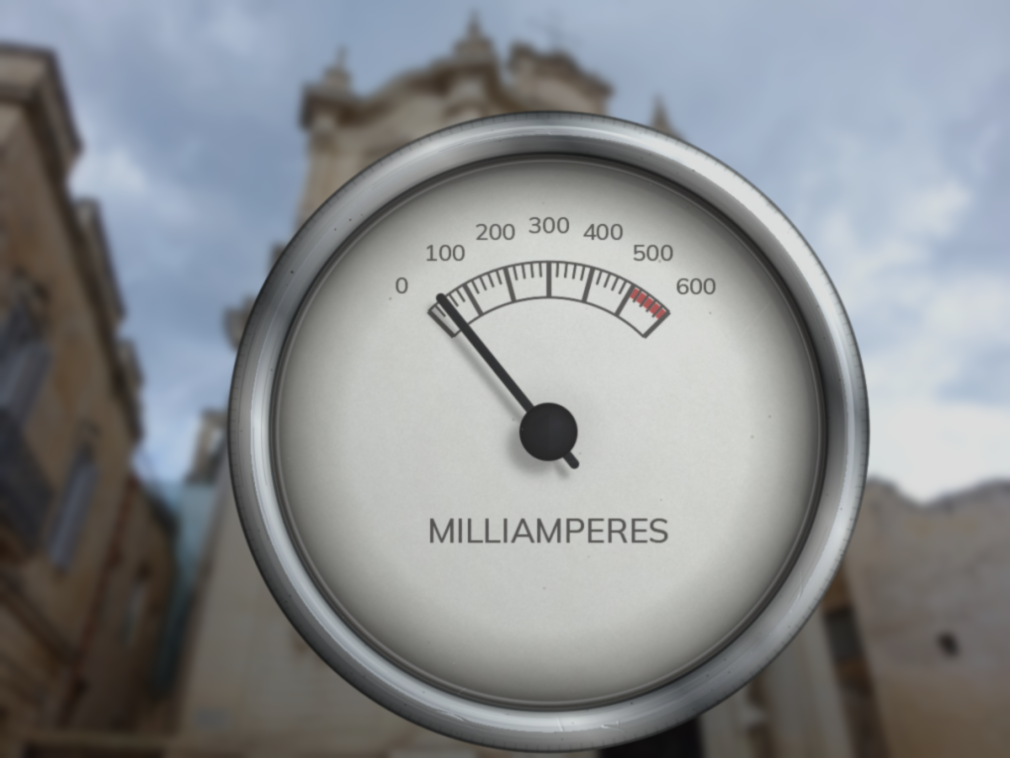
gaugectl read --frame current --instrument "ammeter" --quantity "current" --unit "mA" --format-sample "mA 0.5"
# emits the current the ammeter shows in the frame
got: mA 40
